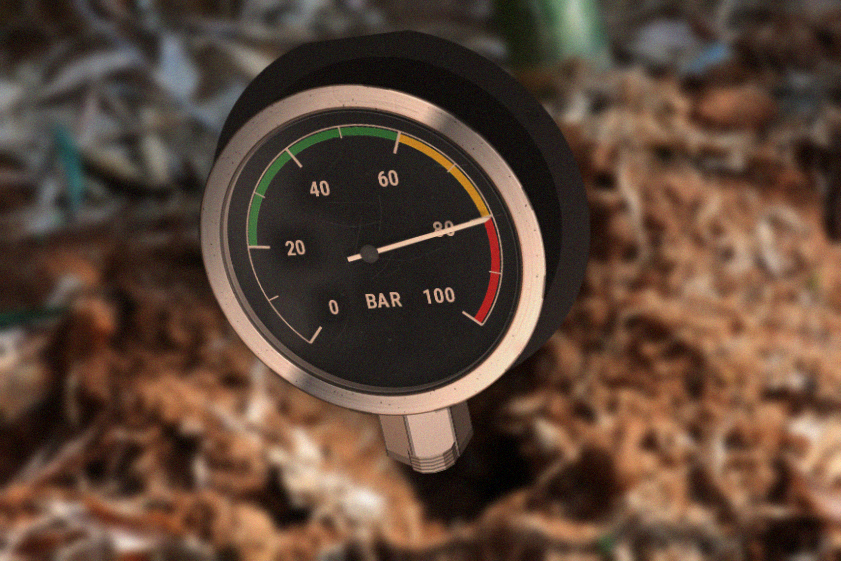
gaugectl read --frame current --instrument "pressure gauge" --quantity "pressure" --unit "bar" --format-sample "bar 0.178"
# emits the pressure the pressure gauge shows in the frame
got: bar 80
